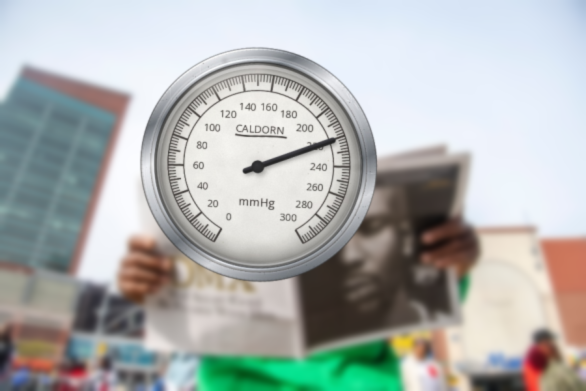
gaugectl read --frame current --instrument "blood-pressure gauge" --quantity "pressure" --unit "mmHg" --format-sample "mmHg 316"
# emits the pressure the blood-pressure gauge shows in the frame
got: mmHg 220
